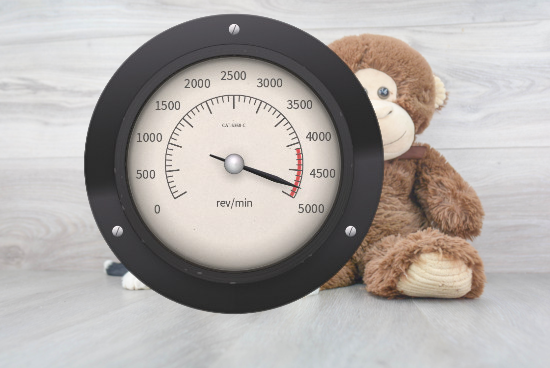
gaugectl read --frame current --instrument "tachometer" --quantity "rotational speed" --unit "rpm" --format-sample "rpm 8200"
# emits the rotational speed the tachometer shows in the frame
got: rpm 4800
